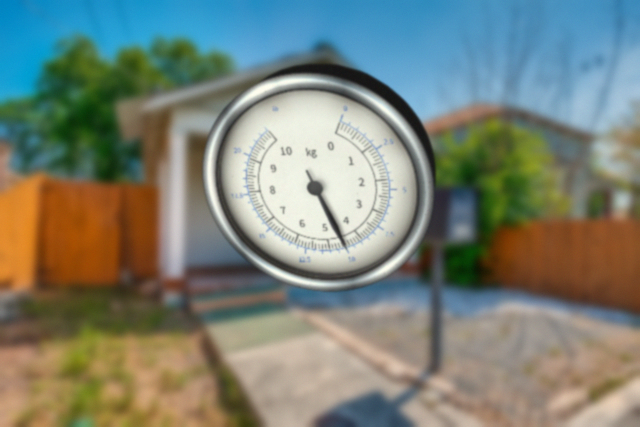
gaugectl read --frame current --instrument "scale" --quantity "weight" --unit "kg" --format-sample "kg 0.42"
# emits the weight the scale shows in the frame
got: kg 4.5
